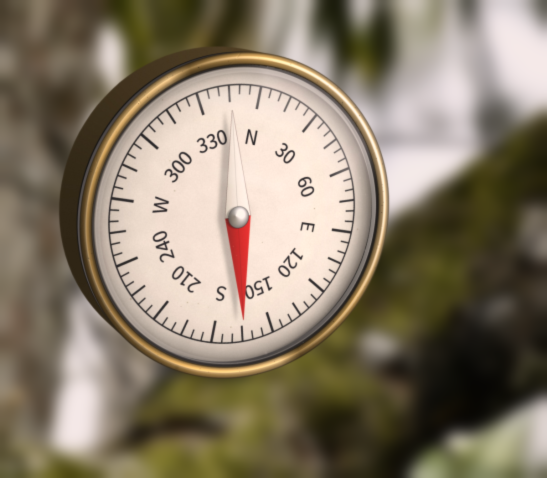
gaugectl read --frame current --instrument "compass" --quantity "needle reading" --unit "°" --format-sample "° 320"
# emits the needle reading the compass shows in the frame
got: ° 165
